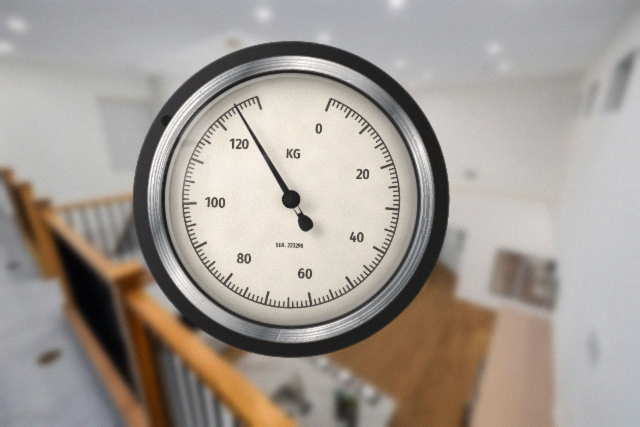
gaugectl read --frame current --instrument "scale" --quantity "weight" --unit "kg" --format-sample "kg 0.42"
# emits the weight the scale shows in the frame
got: kg 125
